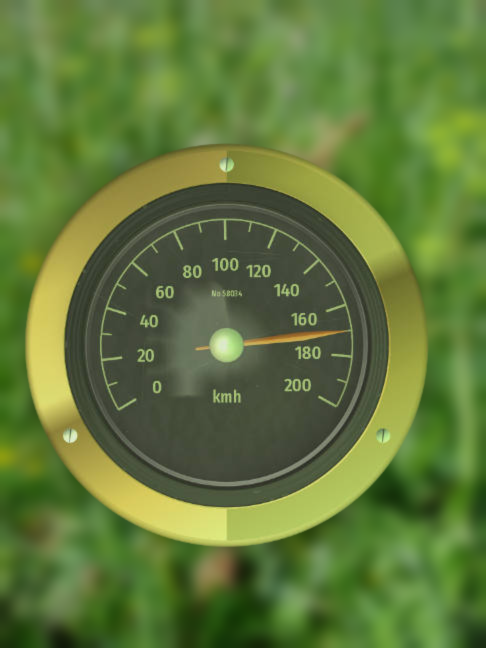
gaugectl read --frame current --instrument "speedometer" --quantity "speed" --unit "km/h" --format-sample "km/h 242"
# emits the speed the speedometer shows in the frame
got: km/h 170
